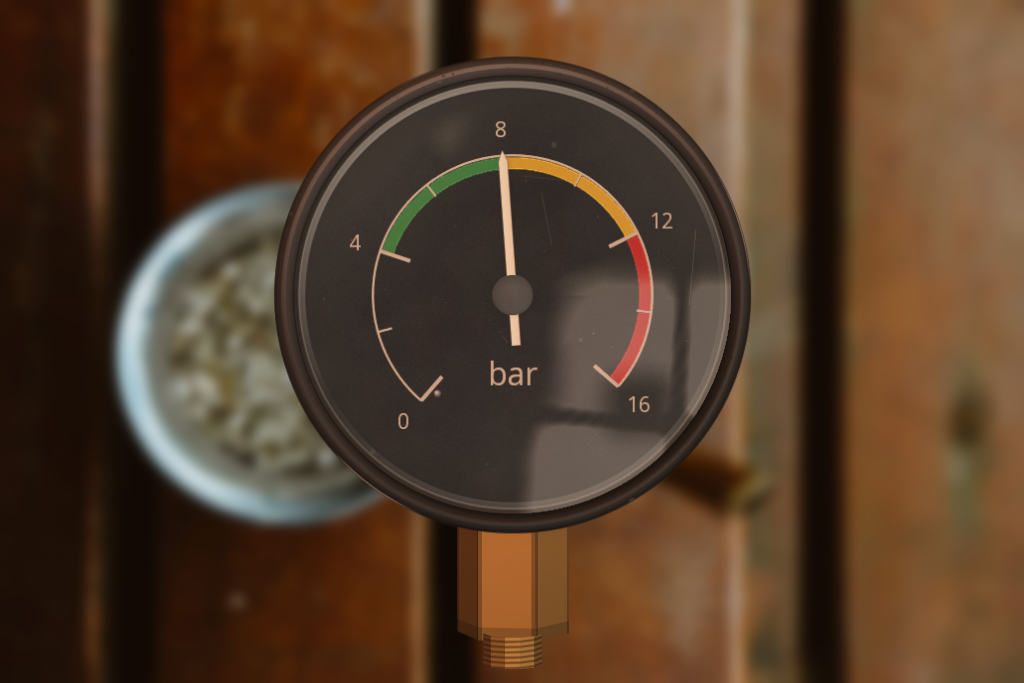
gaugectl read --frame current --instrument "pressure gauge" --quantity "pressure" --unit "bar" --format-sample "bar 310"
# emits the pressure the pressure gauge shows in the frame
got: bar 8
